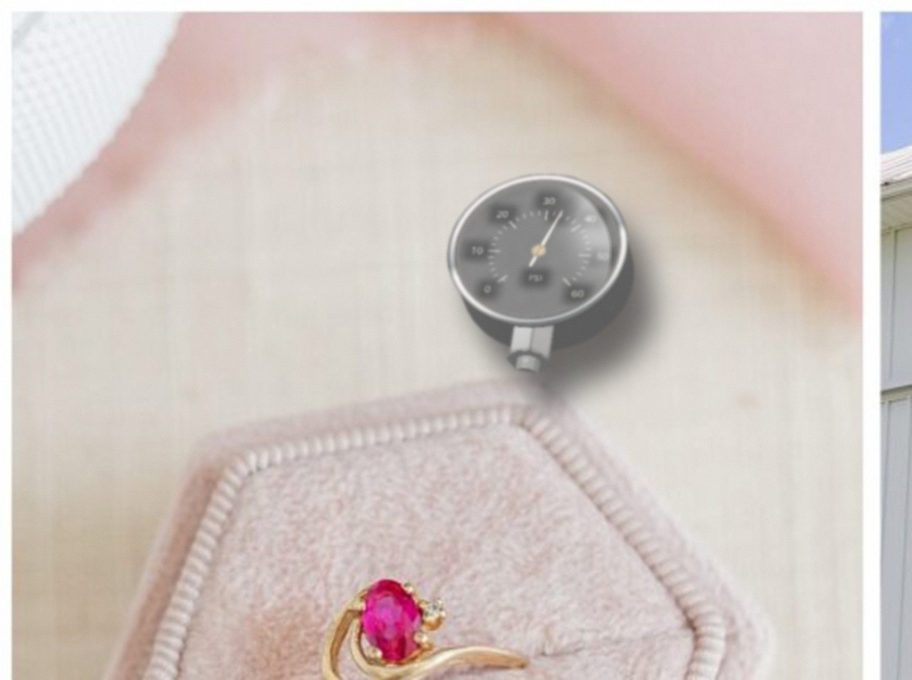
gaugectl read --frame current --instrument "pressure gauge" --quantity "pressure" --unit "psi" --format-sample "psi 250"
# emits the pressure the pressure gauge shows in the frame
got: psi 34
